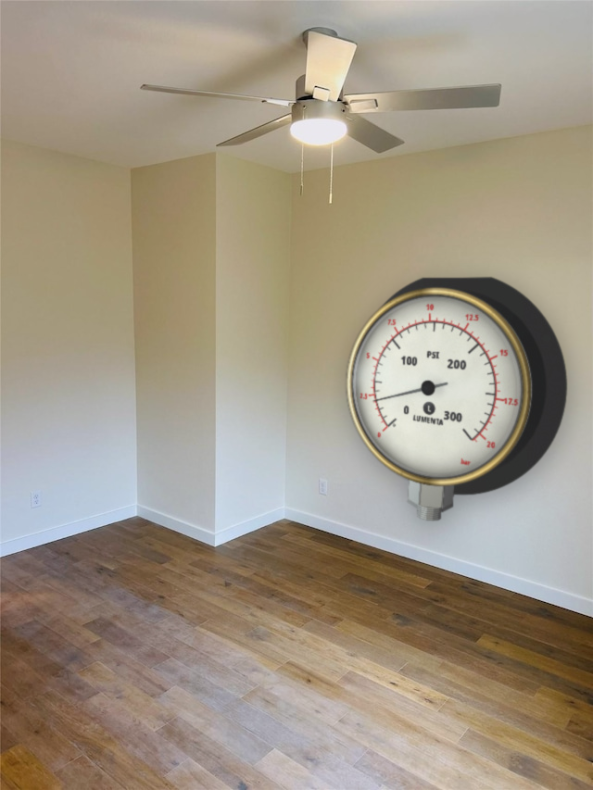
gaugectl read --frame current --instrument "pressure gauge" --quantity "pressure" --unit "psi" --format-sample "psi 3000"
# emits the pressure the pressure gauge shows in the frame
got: psi 30
